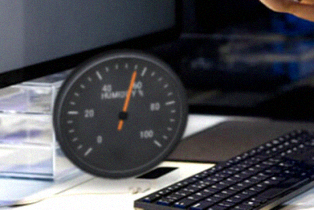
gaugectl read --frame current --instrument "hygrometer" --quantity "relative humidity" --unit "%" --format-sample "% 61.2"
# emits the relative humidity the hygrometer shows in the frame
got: % 56
